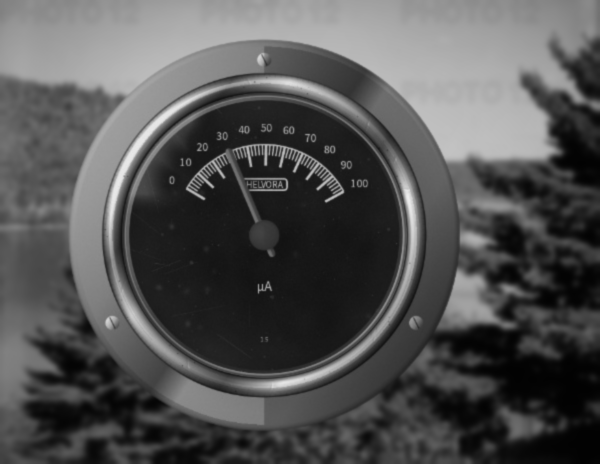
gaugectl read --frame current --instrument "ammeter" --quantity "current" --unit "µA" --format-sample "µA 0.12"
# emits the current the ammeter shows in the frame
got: µA 30
